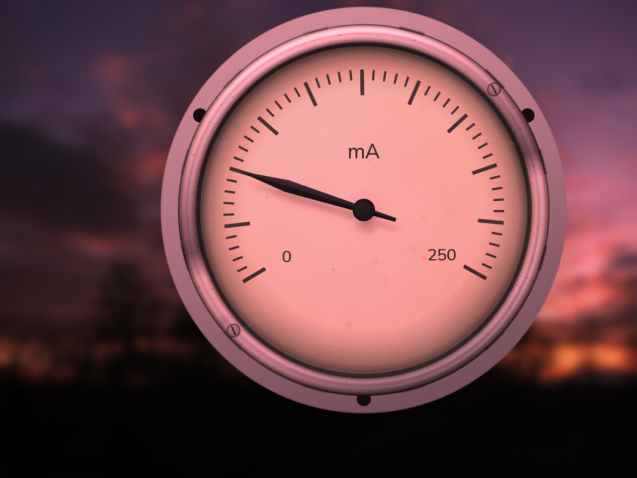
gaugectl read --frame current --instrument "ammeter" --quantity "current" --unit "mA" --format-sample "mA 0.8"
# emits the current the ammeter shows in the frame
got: mA 50
